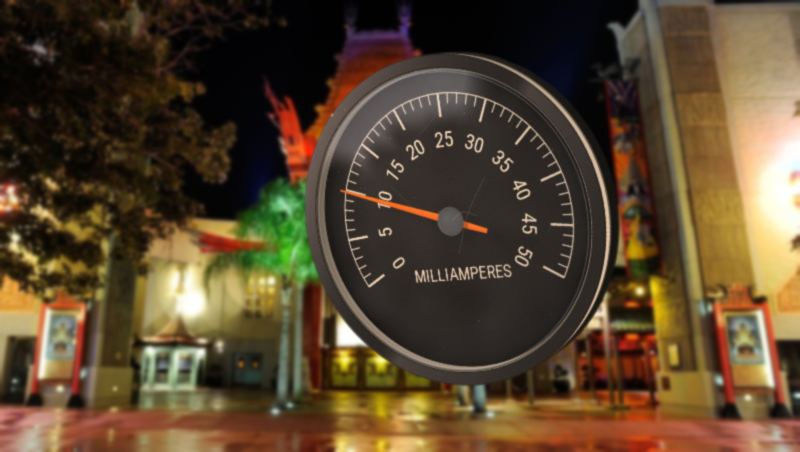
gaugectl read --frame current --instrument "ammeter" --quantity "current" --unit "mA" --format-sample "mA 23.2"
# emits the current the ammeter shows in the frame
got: mA 10
